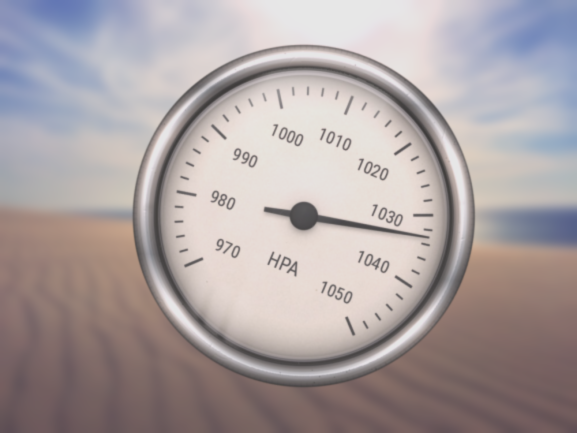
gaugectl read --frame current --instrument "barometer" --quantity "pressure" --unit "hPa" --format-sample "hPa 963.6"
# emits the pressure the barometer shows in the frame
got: hPa 1033
